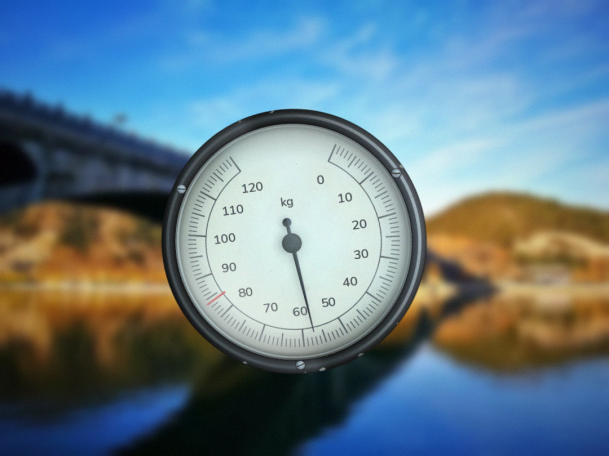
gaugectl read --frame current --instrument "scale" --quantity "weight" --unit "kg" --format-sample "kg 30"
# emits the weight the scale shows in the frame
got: kg 57
